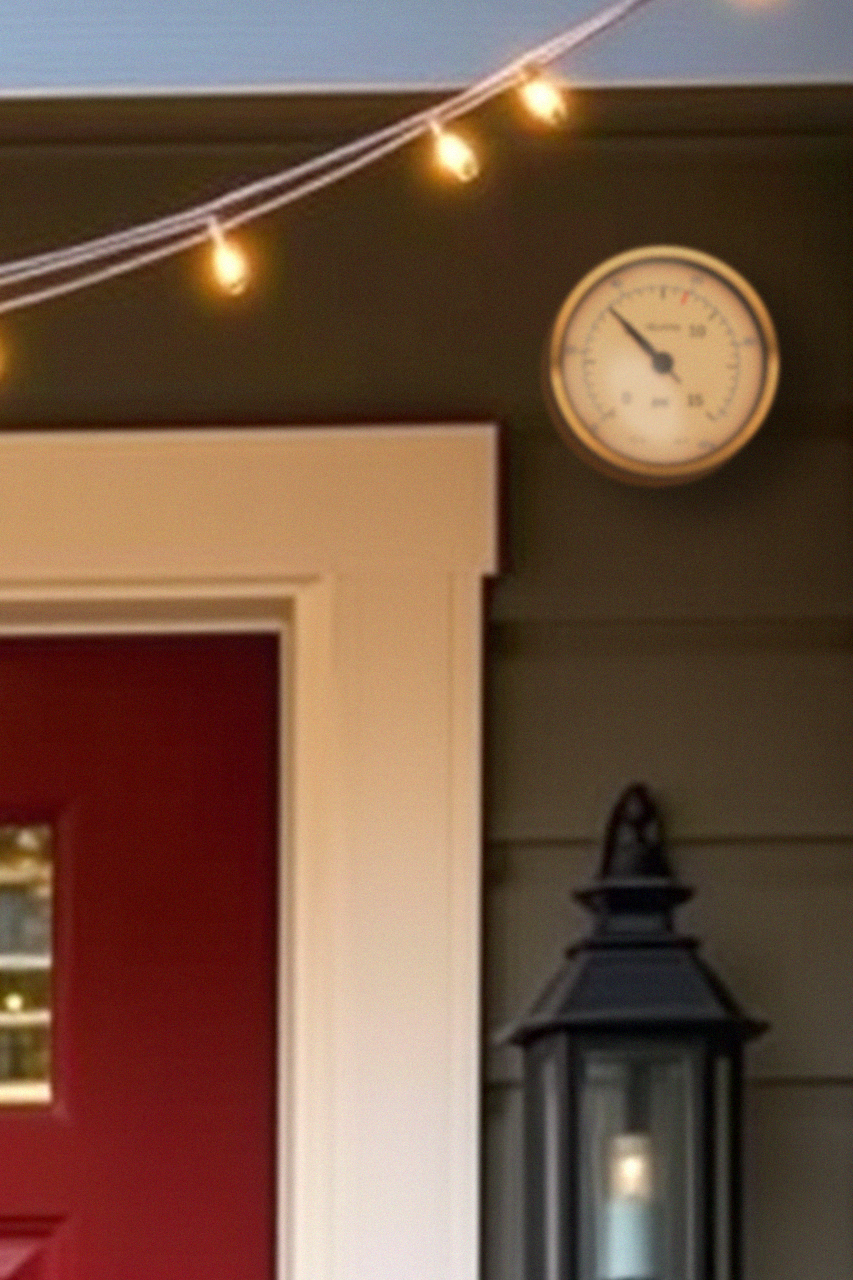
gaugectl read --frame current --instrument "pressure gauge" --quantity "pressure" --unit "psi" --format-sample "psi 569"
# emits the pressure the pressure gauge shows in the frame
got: psi 5
